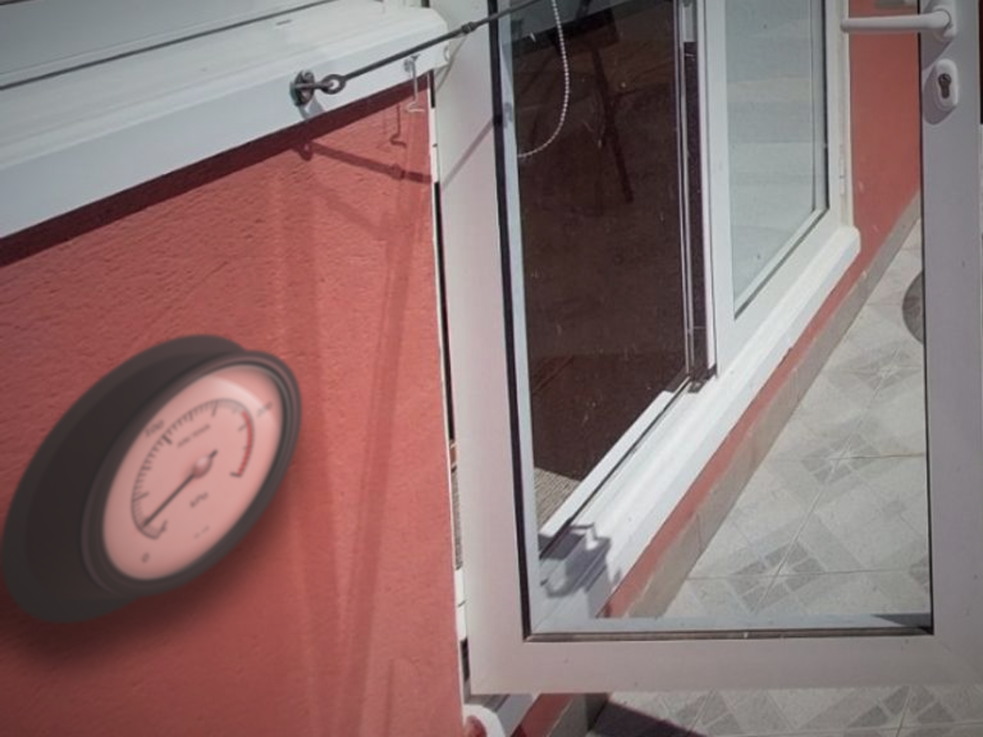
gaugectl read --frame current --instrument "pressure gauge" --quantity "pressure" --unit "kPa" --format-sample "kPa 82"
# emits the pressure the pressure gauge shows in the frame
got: kPa 25
